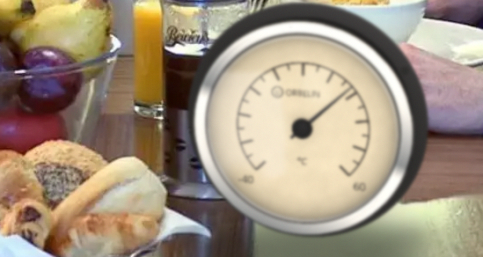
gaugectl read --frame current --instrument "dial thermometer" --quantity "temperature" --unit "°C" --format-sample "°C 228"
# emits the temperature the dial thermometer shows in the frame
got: °C 27.5
